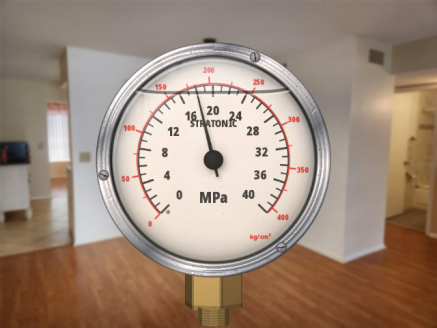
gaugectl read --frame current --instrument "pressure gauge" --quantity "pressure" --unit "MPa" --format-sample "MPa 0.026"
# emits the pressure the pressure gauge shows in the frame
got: MPa 18
